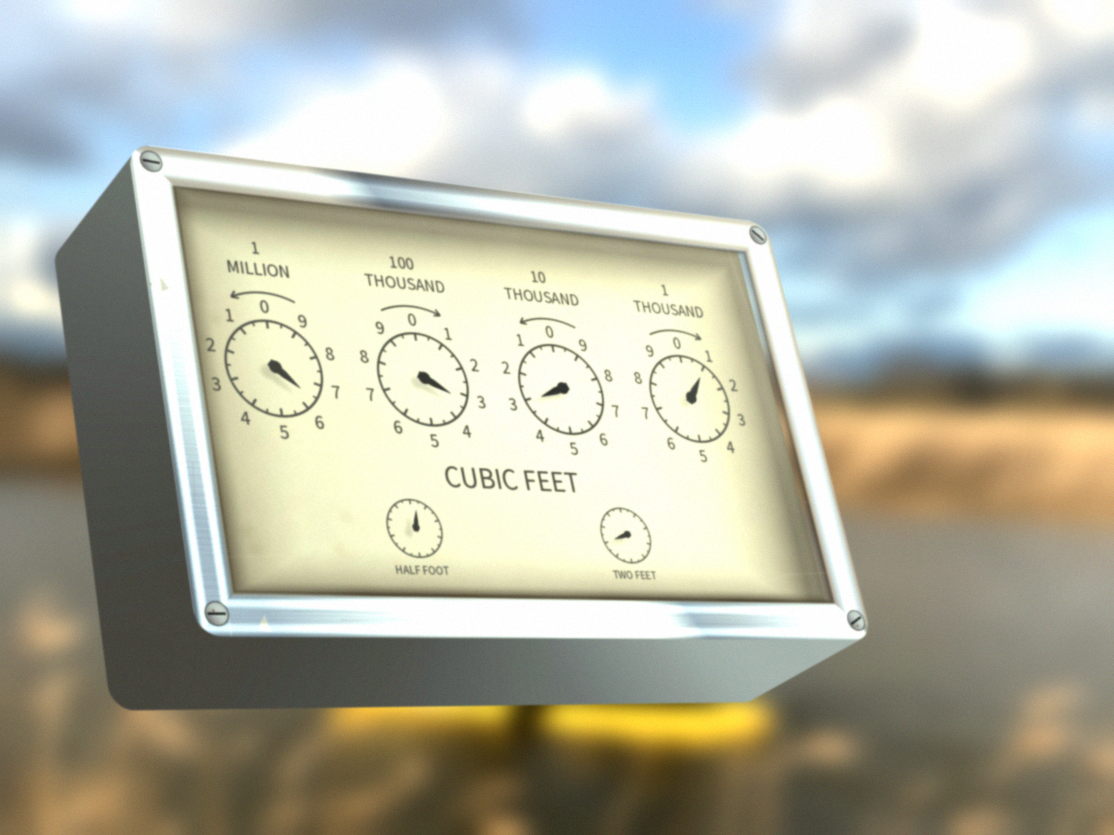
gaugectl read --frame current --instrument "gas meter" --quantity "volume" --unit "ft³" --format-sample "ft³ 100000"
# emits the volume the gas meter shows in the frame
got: ft³ 633100
